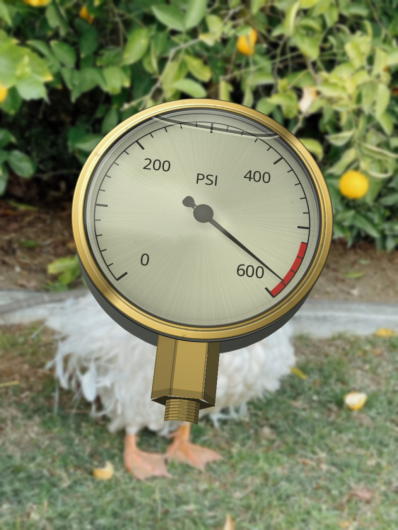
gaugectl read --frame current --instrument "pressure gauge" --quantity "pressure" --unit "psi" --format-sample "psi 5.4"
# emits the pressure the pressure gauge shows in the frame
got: psi 580
